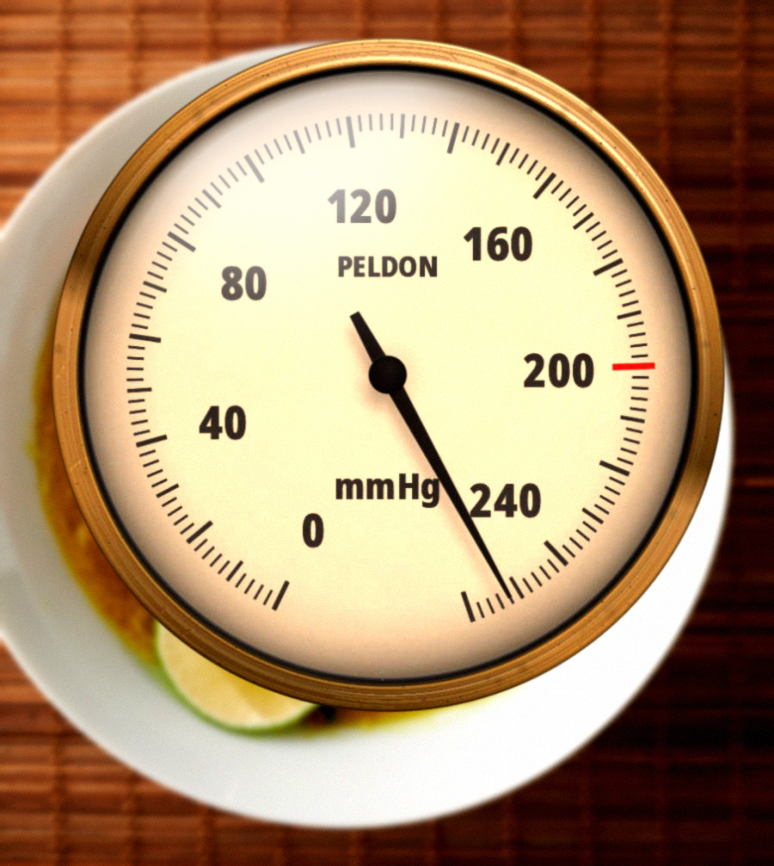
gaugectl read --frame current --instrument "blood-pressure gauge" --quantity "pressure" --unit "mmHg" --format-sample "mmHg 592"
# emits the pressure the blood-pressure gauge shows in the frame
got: mmHg 252
